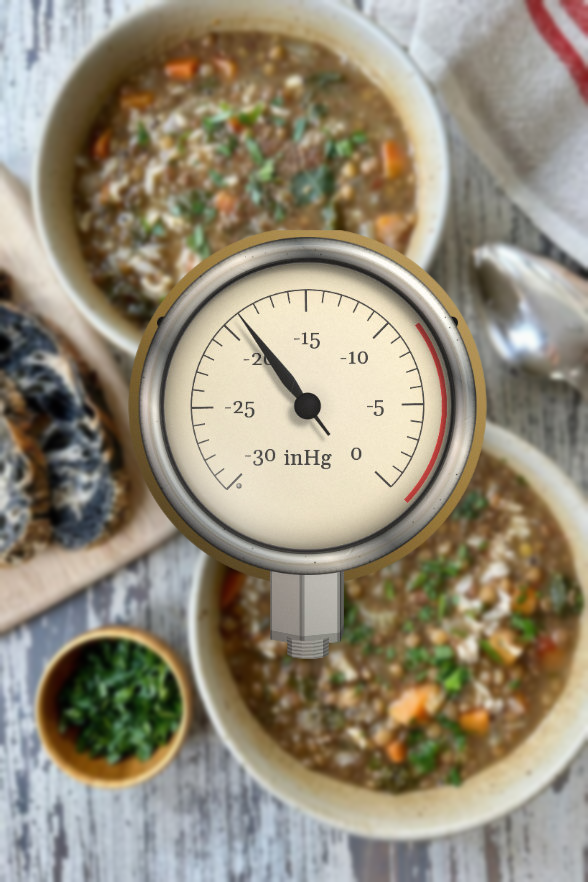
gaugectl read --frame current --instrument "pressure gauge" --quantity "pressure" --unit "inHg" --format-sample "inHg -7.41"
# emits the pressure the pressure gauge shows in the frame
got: inHg -19
